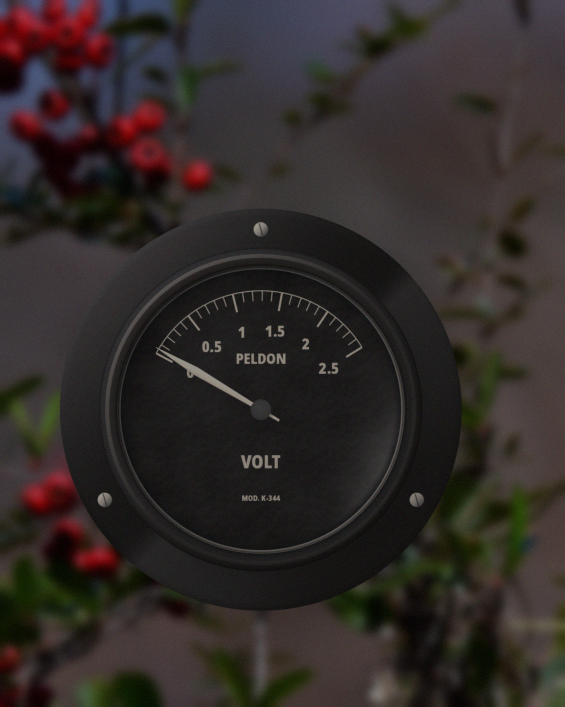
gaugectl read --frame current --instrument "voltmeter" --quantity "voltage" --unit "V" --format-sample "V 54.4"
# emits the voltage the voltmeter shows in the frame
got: V 0.05
